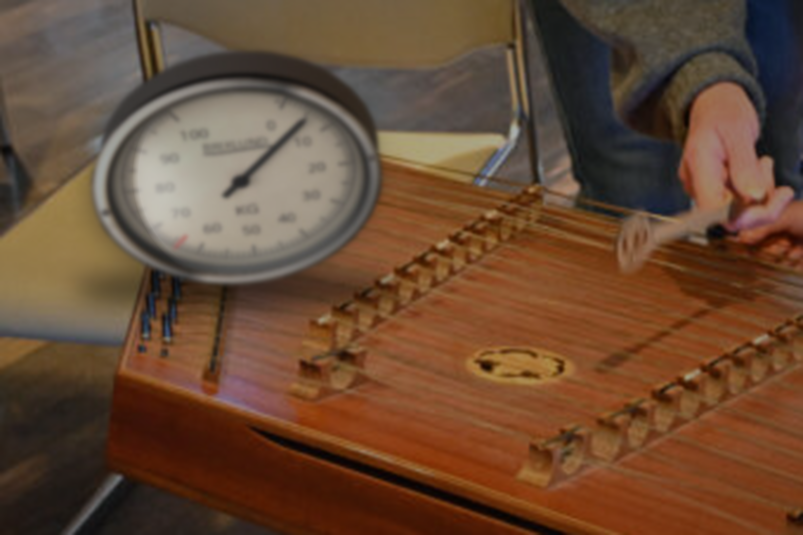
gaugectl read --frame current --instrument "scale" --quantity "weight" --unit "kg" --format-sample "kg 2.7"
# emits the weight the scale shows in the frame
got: kg 5
